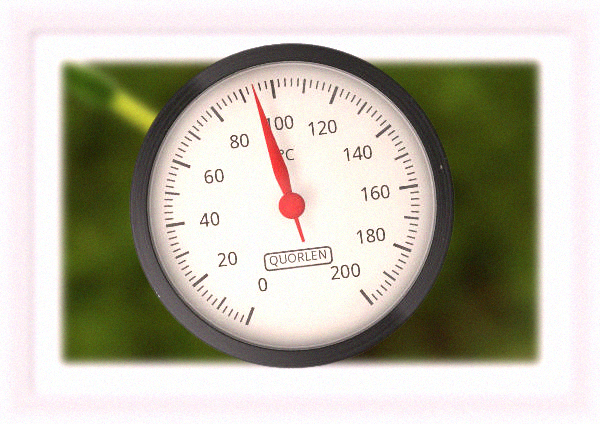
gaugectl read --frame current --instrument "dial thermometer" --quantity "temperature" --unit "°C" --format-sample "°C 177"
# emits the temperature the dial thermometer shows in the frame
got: °C 94
